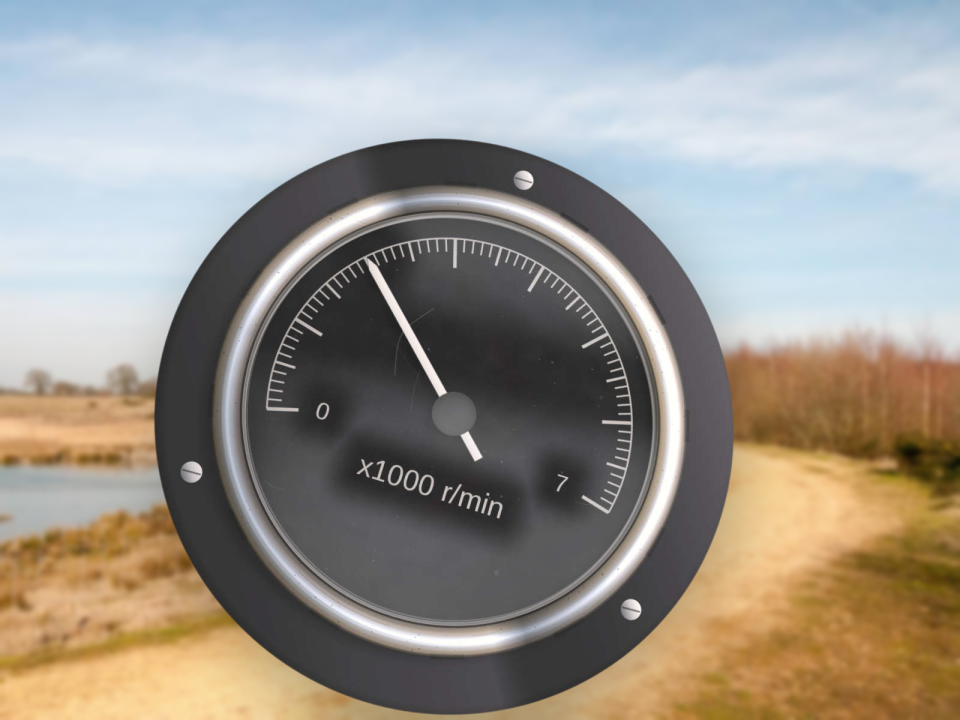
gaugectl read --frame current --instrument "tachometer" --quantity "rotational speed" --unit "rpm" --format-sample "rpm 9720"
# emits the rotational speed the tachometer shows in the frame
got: rpm 2000
